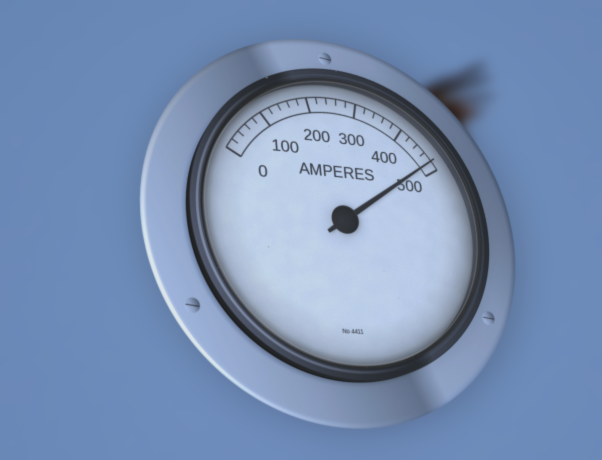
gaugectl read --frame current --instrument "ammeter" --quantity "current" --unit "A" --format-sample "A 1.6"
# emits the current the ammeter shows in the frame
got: A 480
